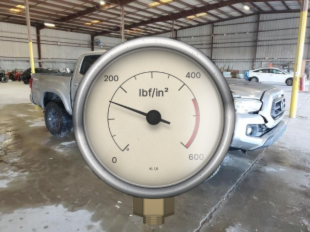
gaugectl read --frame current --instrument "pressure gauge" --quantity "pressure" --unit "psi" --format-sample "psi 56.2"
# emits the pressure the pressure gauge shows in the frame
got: psi 150
